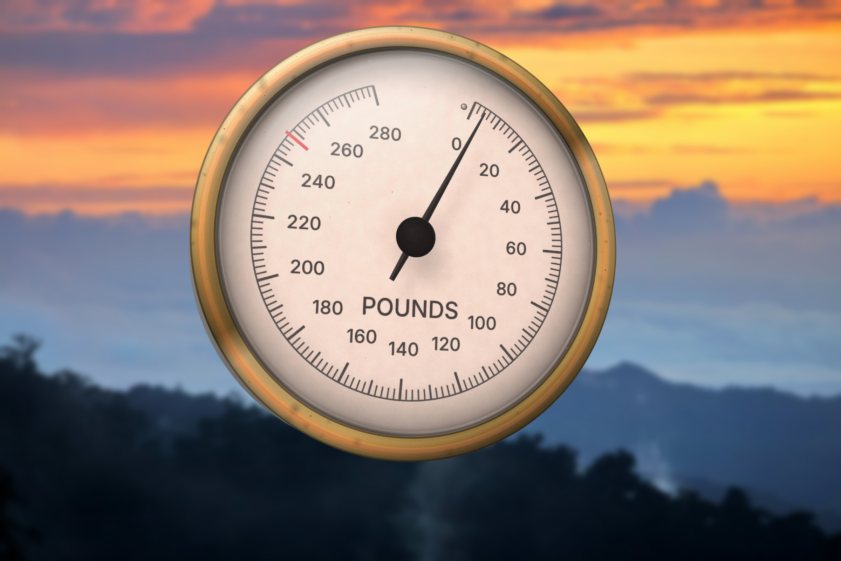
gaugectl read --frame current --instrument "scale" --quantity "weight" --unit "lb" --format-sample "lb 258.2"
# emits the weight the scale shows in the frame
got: lb 4
